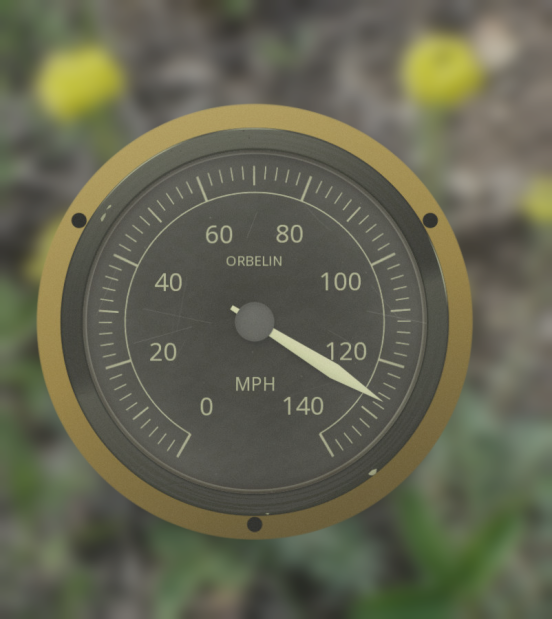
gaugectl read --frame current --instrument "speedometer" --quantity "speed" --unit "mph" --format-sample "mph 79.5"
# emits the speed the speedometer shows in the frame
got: mph 127
